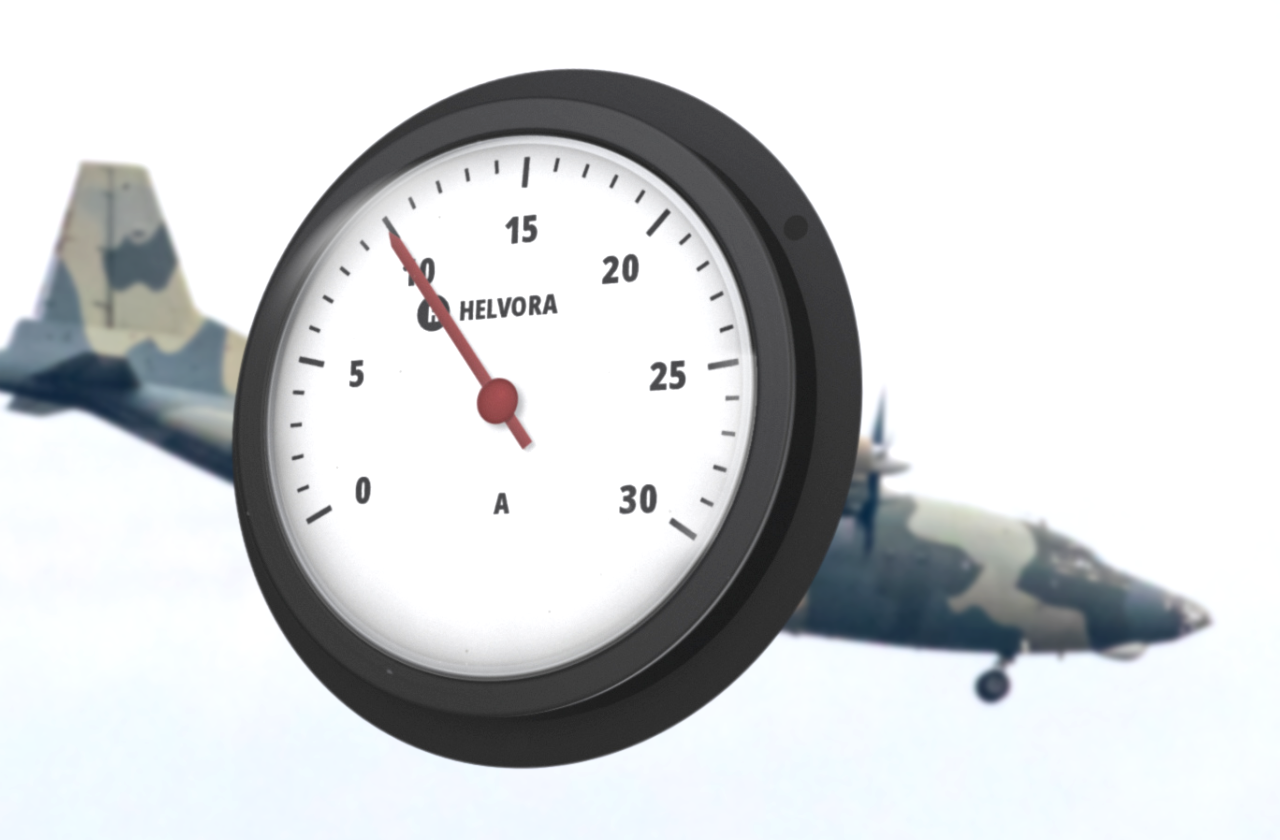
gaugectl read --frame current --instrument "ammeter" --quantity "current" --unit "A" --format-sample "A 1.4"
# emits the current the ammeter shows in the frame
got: A 10
